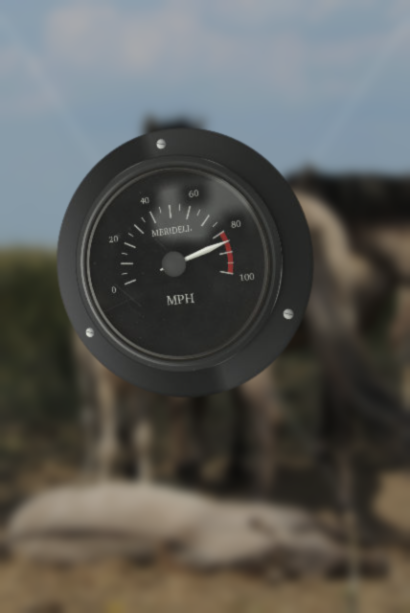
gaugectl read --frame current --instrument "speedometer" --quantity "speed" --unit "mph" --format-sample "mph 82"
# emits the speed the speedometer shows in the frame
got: mph 85
